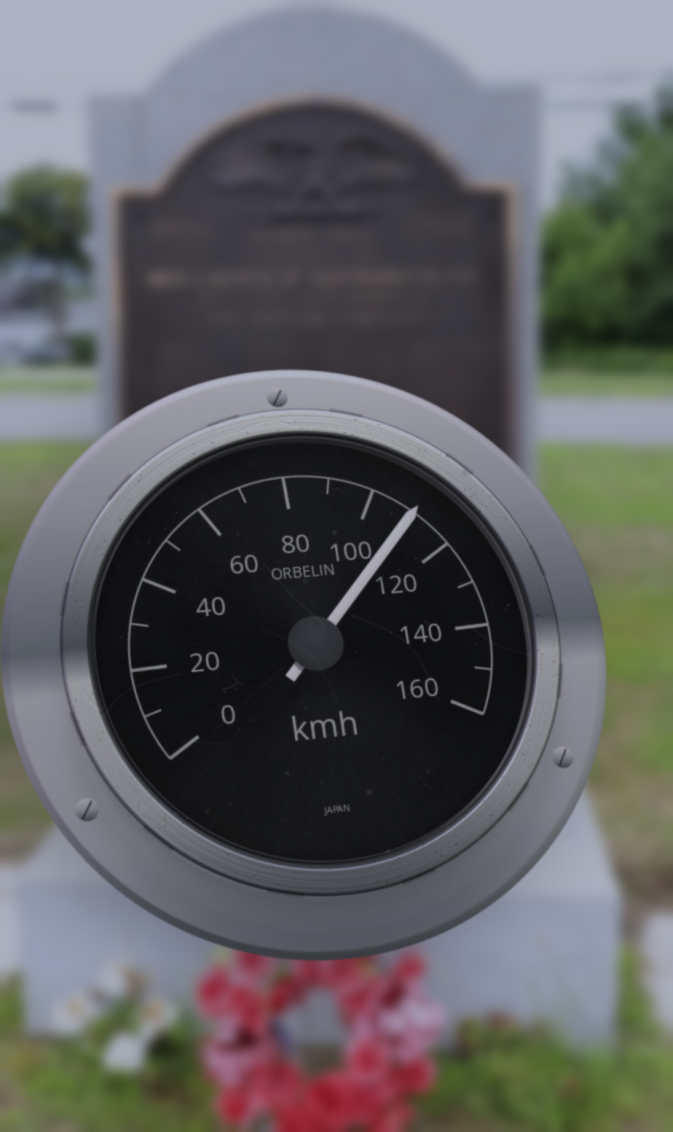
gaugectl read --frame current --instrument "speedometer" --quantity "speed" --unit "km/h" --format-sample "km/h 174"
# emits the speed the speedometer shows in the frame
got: km/h 110
